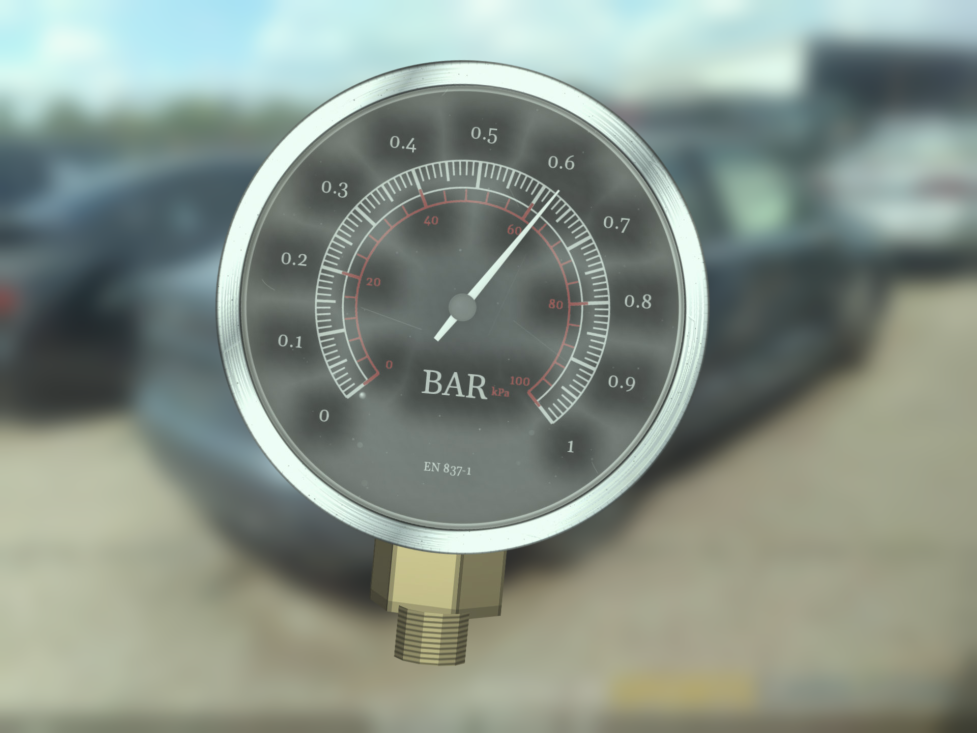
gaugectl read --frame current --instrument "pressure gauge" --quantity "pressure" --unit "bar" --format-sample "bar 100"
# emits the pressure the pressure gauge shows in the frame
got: bar 0.62
